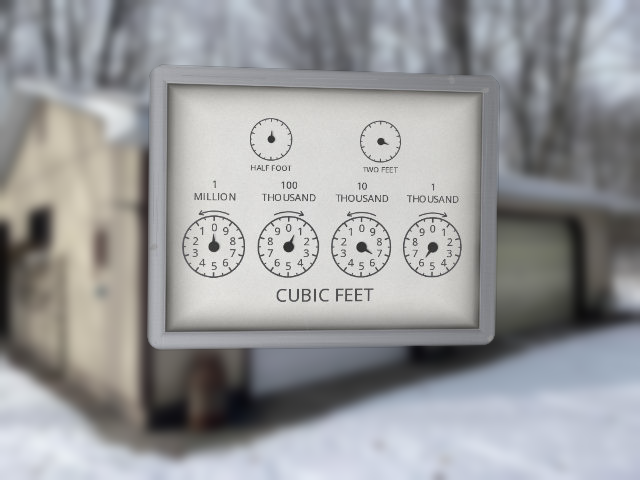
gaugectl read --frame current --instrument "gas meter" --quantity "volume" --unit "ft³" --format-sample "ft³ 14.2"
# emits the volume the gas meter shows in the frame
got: ft³ 6600
